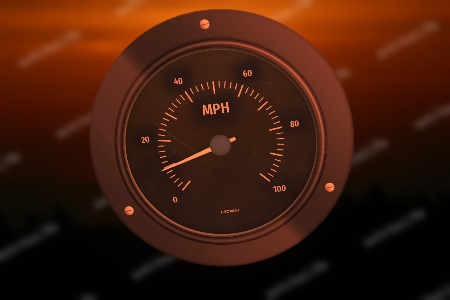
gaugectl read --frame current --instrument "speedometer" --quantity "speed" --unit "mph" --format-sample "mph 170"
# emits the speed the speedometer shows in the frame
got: mph 10
